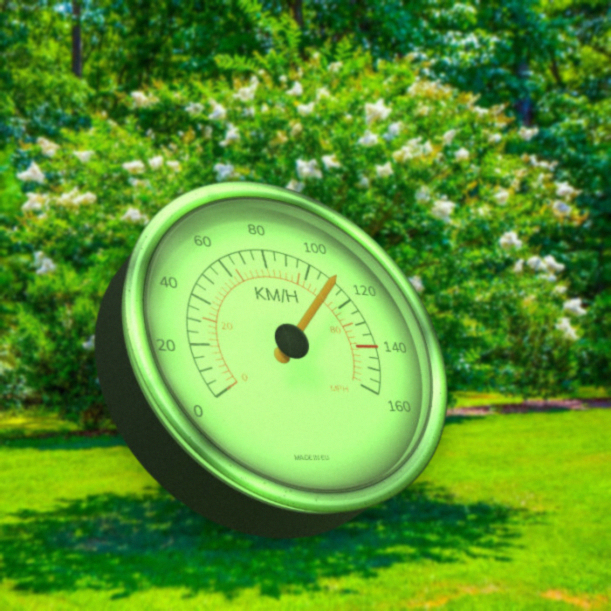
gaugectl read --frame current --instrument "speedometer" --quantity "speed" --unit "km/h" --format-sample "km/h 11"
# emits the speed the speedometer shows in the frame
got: km/h 110
